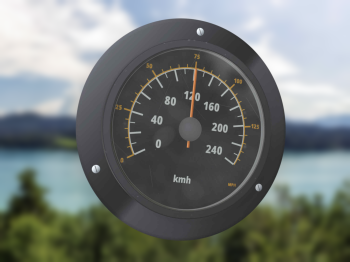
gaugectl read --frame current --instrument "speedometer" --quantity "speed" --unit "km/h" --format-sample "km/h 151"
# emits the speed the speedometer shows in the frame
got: km/h 120
